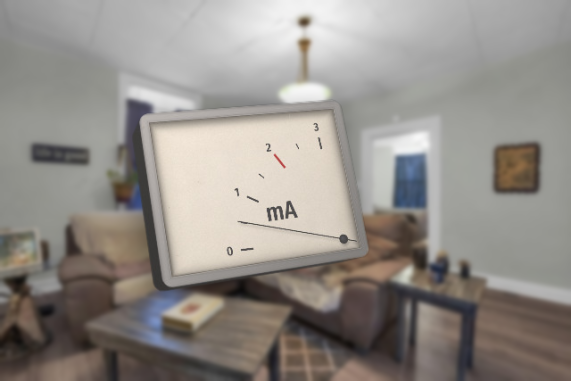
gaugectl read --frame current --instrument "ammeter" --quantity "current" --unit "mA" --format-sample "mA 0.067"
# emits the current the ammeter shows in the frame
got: mA 0.5
